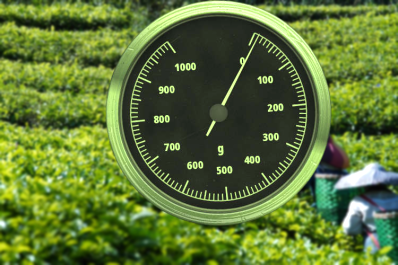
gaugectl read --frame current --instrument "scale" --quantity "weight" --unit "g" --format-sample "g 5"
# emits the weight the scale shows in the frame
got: g 10
